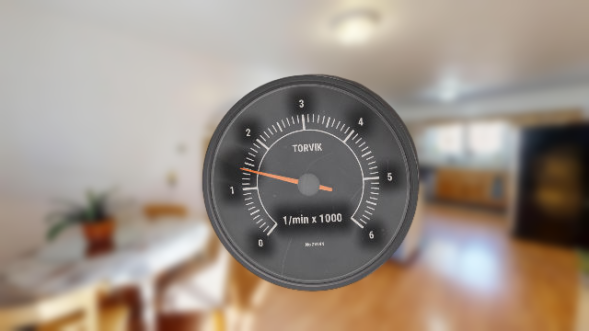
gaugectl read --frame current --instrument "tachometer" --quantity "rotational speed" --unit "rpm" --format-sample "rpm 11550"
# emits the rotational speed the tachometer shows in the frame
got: rpm 1400
